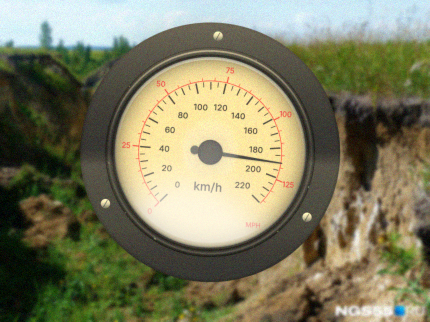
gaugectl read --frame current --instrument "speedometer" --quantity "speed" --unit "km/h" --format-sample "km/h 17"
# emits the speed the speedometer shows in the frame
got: km/h 190
